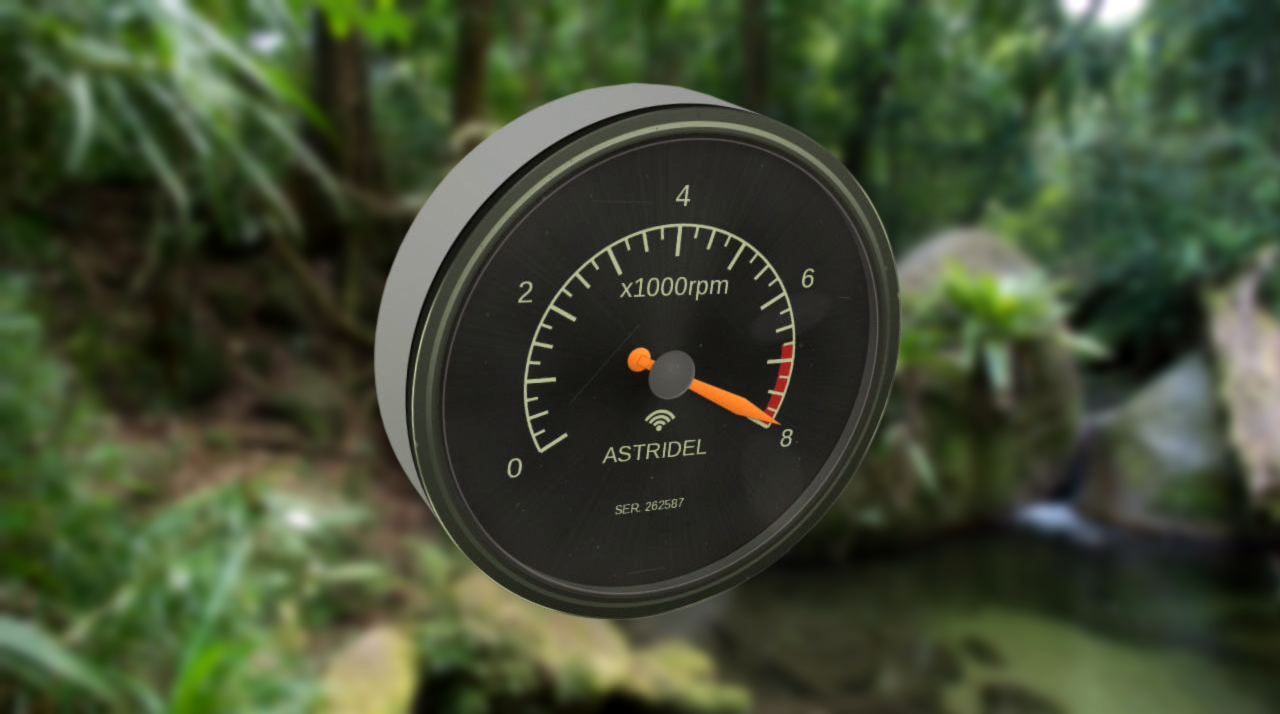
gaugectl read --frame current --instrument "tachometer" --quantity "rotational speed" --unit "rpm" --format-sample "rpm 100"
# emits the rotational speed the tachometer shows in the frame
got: rpm 7875
